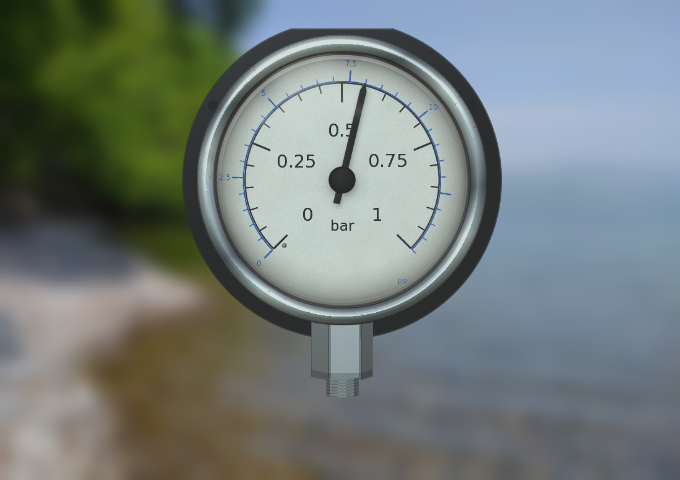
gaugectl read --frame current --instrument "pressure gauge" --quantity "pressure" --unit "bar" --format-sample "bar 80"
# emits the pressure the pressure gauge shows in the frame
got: bar 0.55
